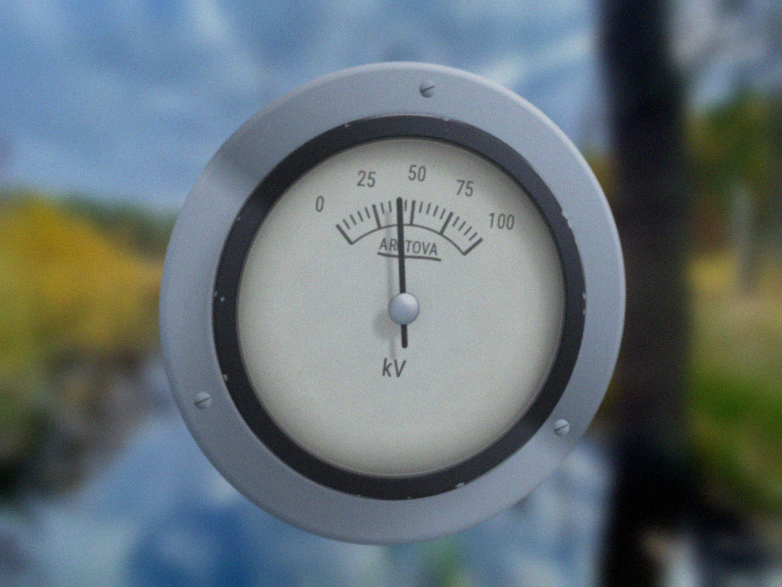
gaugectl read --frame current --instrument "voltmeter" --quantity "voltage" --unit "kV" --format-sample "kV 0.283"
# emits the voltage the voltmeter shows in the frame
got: kV 40
